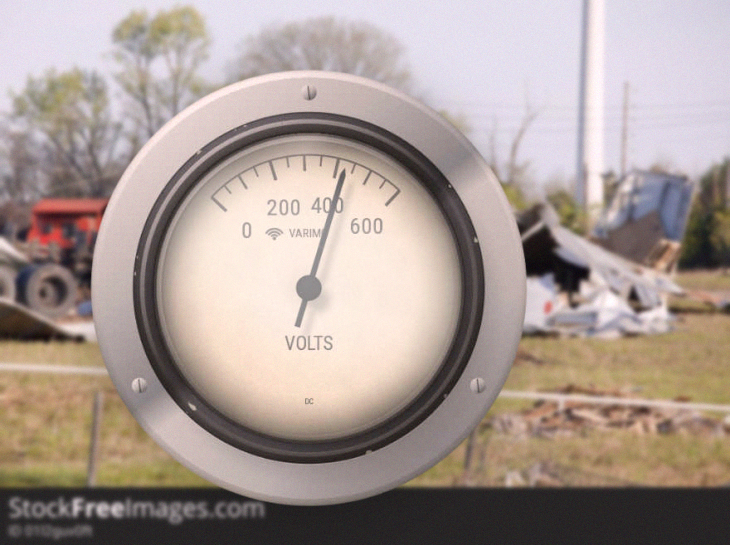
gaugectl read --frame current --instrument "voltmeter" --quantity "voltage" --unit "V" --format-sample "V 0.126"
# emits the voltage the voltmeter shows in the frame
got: V 425
